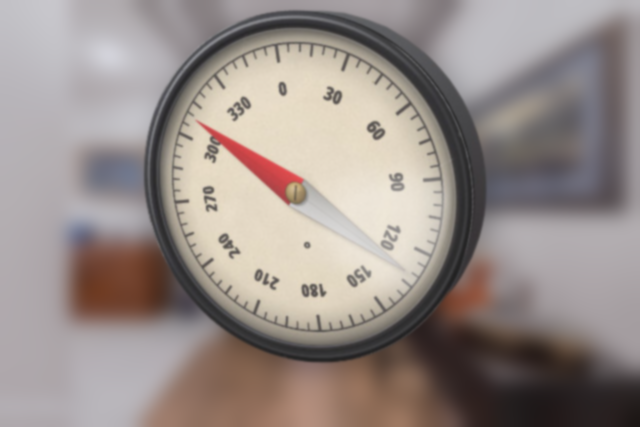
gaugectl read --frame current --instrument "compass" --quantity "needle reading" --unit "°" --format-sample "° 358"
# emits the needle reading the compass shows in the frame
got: ° 310
